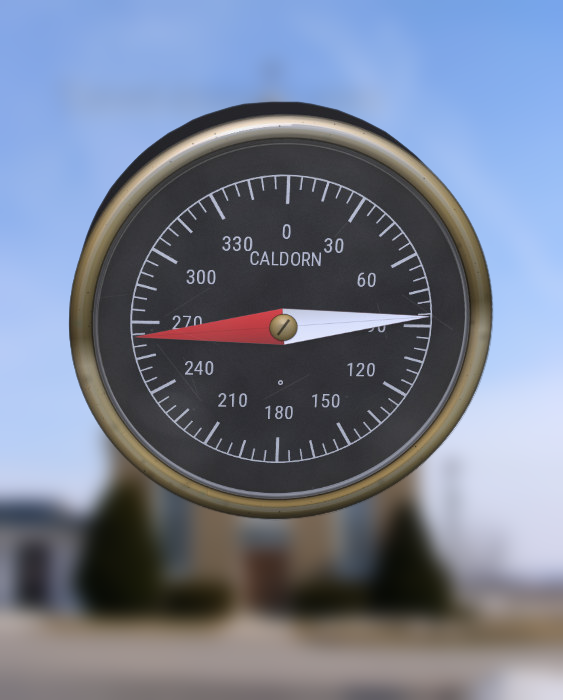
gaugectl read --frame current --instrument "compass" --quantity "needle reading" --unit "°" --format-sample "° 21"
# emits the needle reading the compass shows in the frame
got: ° 265
